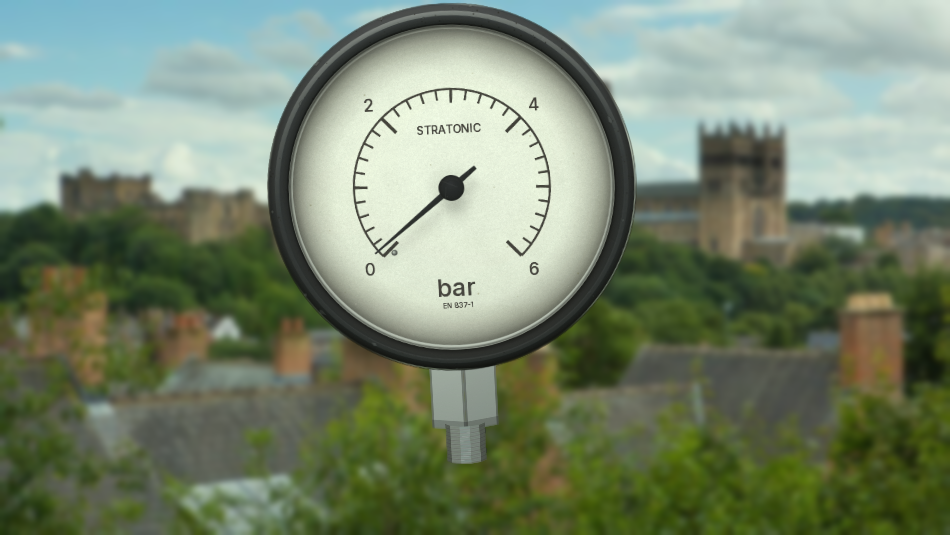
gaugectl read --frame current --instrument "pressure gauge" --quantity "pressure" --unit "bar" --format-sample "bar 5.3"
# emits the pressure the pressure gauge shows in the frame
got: bar 0.1
